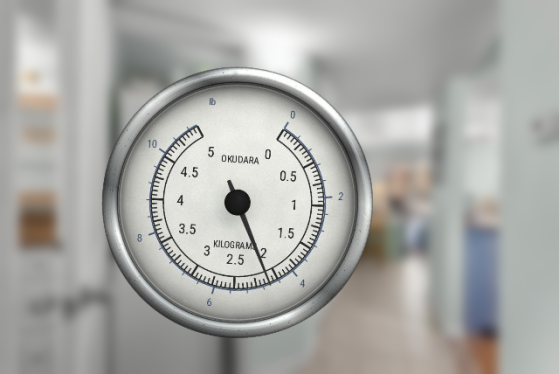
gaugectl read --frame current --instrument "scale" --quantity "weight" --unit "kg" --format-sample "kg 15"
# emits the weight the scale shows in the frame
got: kg 2.1
